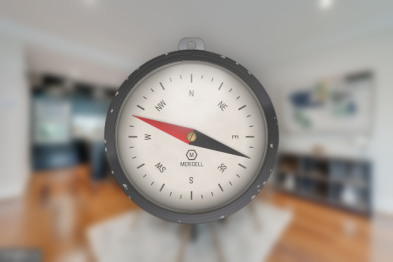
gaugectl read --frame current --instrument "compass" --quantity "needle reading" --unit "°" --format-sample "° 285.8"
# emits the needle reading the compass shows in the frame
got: ° 290
